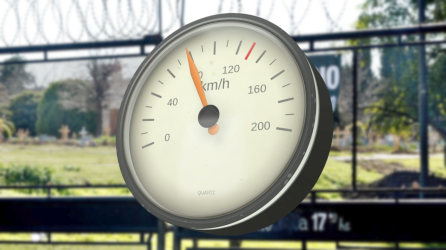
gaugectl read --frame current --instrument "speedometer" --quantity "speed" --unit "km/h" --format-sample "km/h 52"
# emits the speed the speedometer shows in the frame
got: km/h 80
